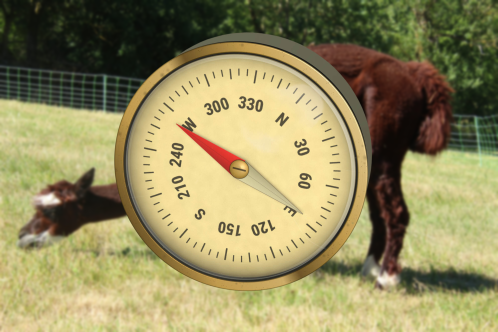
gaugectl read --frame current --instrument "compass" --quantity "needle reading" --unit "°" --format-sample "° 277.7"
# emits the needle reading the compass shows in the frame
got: ° 265
